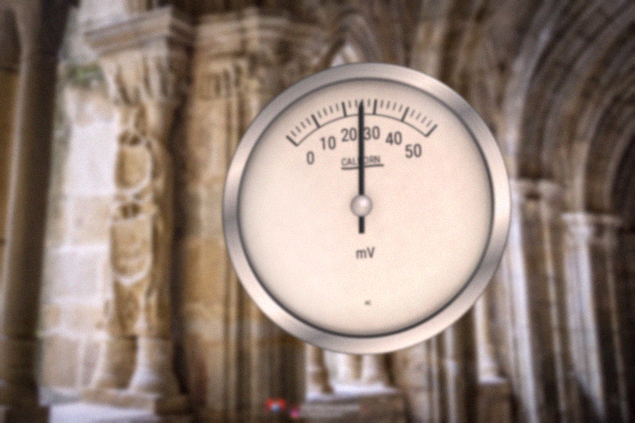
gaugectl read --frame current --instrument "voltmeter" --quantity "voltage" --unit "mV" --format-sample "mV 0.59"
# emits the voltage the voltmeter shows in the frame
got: mV 26
